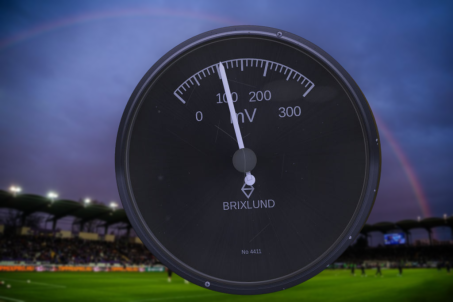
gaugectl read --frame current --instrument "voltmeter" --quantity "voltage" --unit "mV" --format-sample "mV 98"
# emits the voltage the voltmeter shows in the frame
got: mV 110
